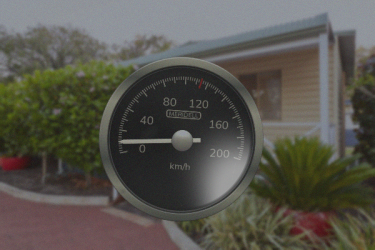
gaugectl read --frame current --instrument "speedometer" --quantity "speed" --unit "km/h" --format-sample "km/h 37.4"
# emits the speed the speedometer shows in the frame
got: km/h 10
